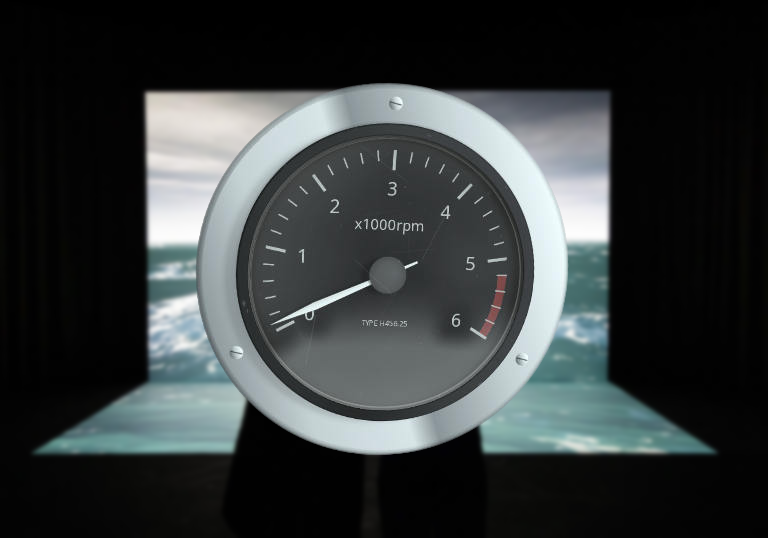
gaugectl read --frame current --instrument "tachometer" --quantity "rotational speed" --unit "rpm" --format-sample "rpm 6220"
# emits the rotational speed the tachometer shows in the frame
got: rpm 100
